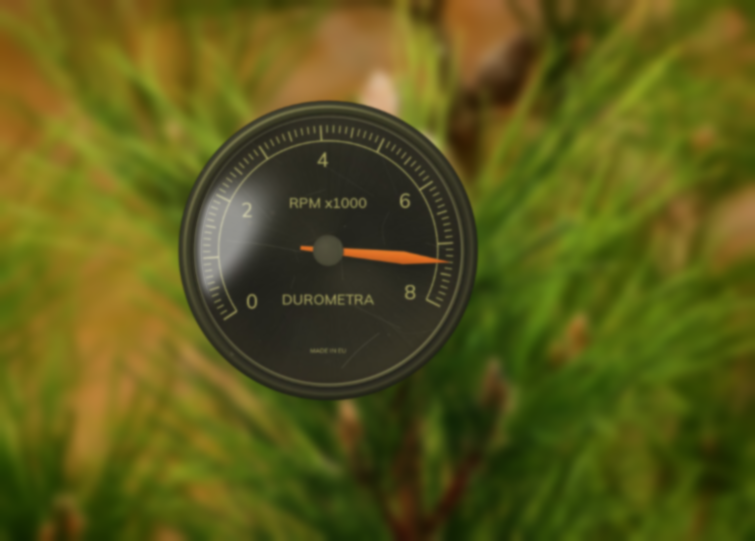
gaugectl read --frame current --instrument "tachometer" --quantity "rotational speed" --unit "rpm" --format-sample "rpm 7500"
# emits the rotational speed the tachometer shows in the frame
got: rpm 7300
